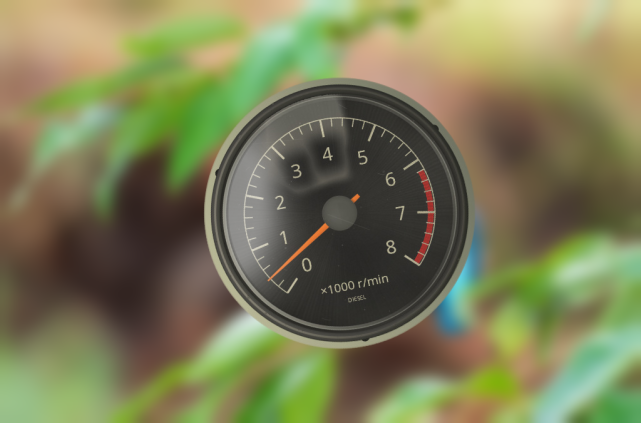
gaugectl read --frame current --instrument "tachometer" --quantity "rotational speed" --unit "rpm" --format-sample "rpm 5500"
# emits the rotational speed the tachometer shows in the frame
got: rpm 400
